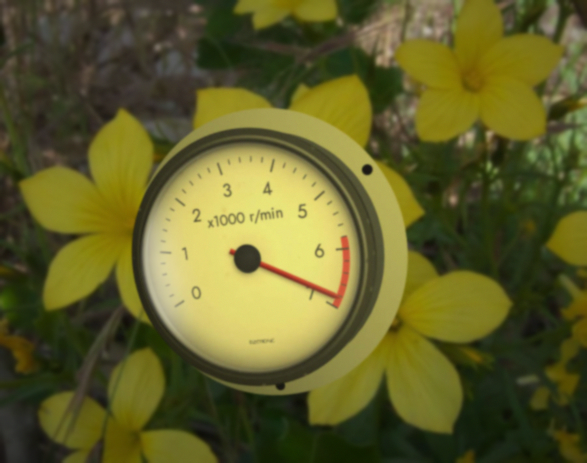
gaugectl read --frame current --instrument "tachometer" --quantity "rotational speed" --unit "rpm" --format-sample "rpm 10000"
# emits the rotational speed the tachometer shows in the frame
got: rpm 6800
